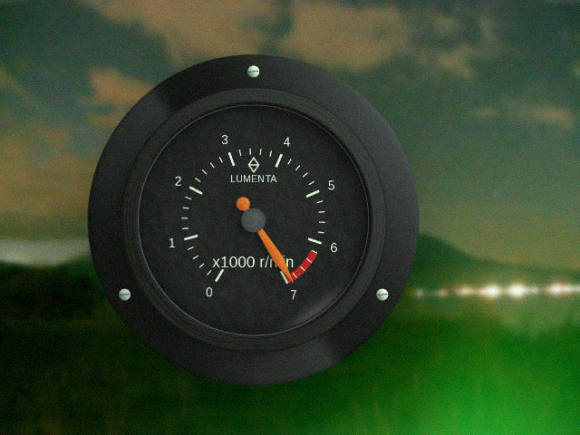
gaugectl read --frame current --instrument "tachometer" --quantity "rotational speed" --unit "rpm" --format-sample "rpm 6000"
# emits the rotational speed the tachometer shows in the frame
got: rpm 6900
